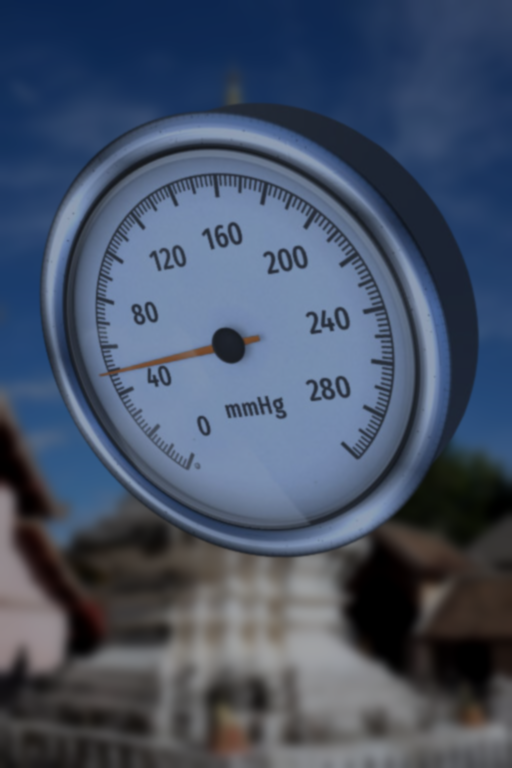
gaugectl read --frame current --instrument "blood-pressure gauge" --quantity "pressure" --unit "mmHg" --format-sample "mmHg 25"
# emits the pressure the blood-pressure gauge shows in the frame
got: mmHg 50
